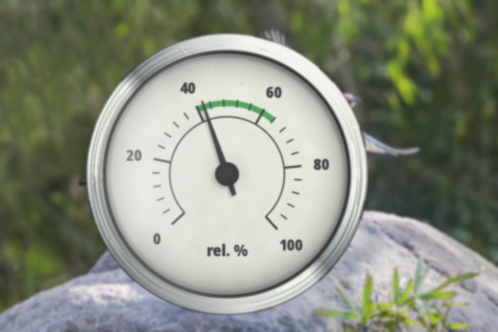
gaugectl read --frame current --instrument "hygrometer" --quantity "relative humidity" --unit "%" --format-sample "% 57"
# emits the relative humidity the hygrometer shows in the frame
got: % 42
